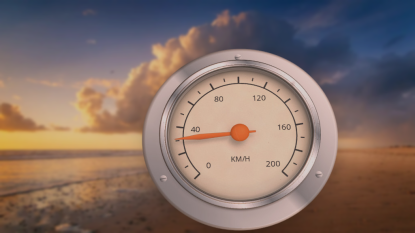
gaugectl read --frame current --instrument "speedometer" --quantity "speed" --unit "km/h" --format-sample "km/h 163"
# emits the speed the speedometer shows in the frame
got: km/h 30
